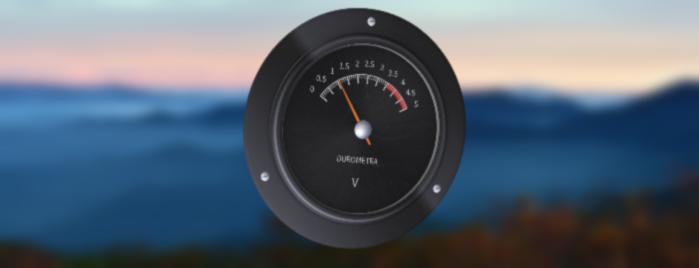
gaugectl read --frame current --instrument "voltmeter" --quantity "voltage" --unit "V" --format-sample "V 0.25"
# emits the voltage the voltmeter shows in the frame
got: V 1
